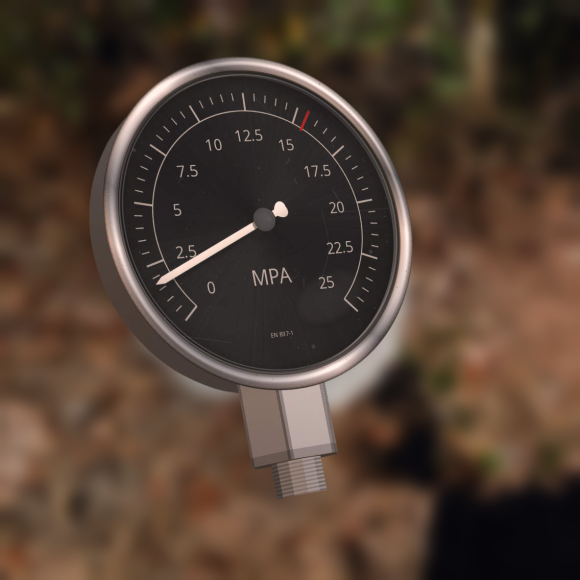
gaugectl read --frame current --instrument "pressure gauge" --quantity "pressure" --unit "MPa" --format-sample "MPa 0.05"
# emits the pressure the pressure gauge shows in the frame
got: MPa 1.75
